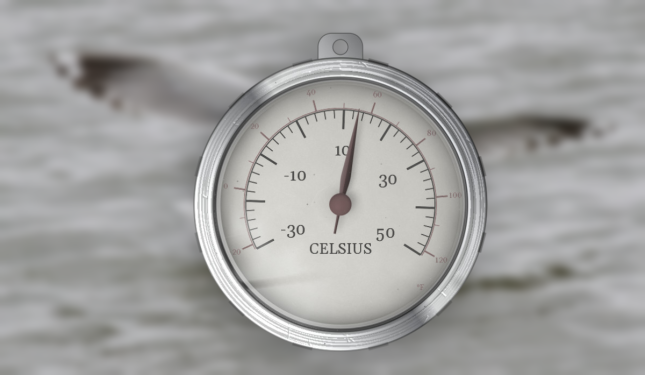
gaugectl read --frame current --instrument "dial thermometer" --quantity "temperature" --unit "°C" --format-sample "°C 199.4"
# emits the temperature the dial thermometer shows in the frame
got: °C 13
